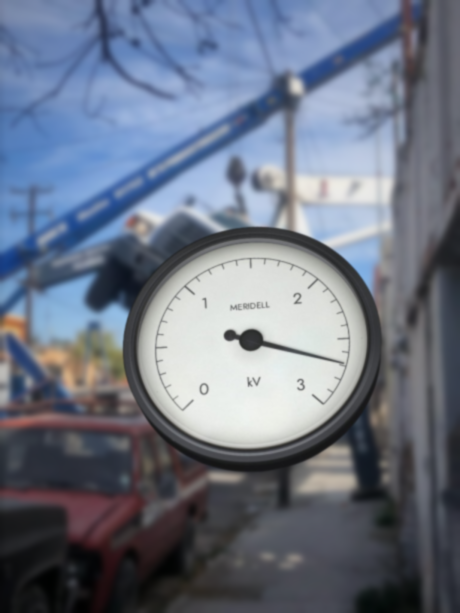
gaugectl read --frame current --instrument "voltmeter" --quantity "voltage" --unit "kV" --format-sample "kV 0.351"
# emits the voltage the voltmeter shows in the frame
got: kV 2.7
